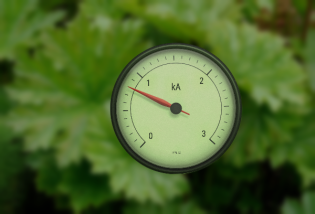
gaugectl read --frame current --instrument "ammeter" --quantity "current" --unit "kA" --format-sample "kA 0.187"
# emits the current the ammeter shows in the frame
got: kA 0.8
